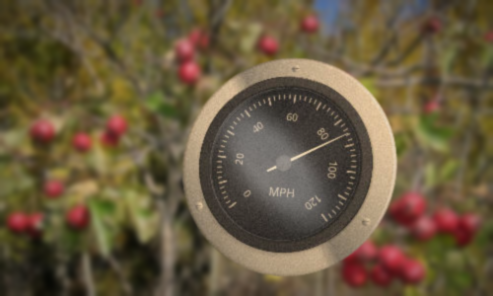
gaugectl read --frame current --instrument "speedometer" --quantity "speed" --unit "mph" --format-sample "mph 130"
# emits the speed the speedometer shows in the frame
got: mph 86
